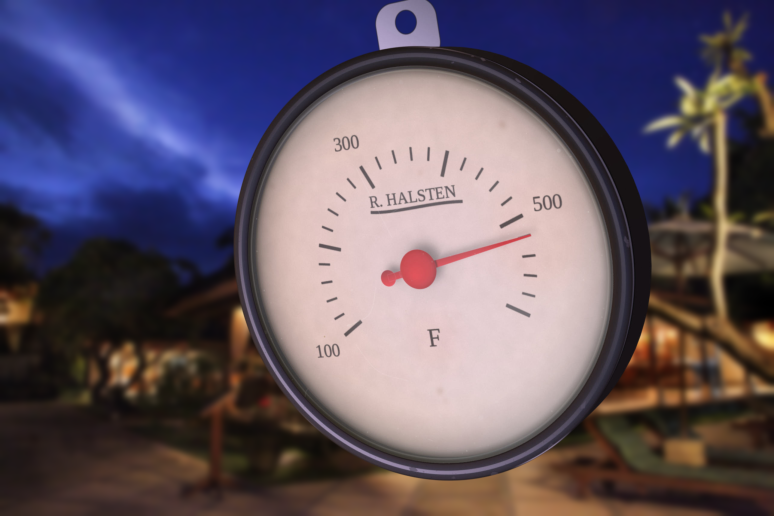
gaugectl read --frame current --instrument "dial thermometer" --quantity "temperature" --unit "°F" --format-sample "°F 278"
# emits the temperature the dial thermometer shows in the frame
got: °F 520
